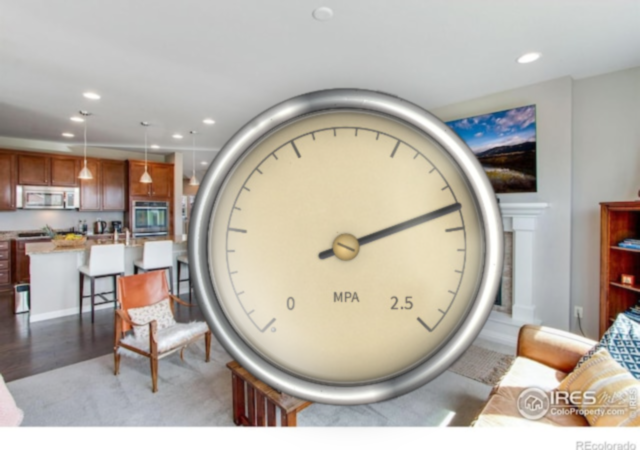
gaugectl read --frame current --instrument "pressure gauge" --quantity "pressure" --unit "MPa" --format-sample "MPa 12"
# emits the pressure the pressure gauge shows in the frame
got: MPa 1.9
